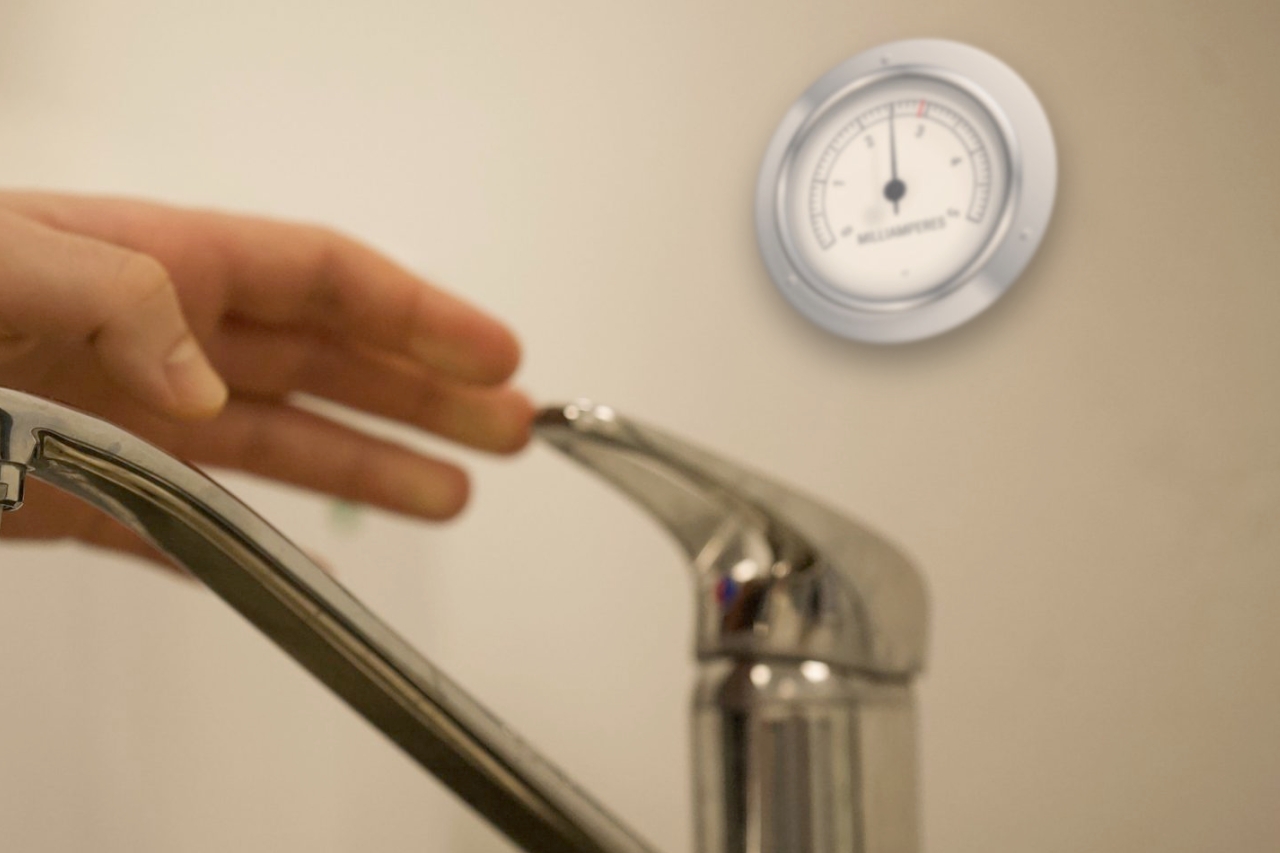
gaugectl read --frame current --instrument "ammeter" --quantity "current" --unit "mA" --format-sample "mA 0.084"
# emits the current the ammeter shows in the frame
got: mA 2.5
